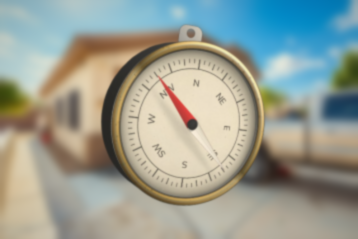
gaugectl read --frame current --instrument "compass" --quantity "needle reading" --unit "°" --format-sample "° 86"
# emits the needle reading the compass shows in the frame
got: ° 315
